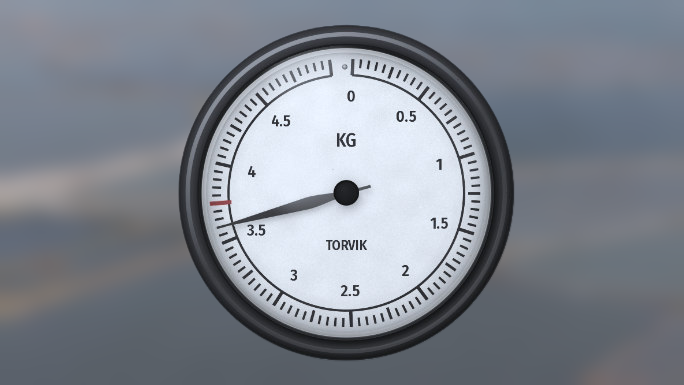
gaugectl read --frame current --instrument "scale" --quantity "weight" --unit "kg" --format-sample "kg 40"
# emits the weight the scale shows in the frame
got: kg 3.6
